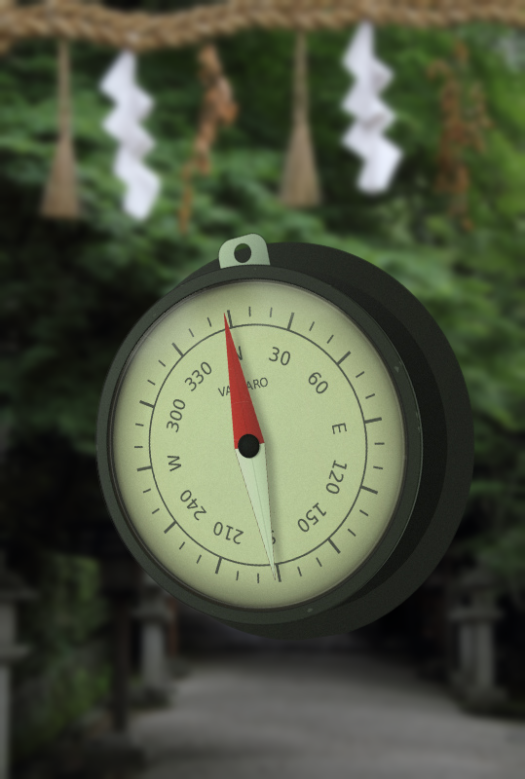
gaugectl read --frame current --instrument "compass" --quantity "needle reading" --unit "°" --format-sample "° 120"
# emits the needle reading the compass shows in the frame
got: ° 0
